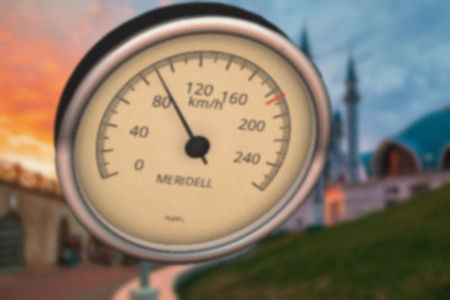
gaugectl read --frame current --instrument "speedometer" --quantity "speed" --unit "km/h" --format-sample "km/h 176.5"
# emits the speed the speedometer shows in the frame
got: km/h 90
